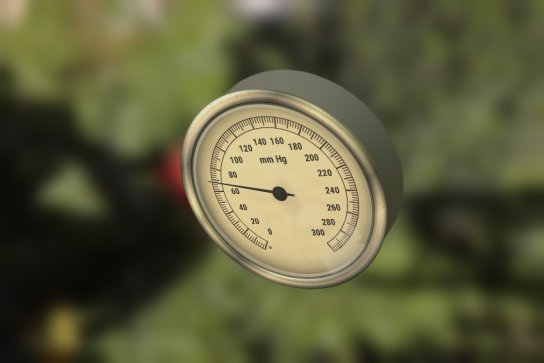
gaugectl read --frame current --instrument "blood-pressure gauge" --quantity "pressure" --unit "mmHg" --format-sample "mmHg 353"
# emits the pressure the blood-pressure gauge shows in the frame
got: mmHg 70
